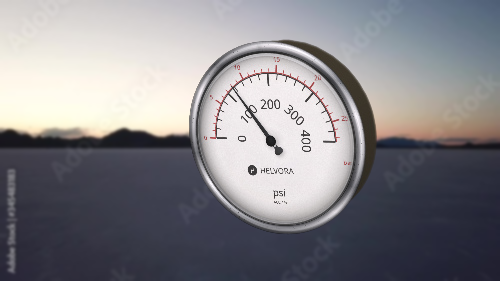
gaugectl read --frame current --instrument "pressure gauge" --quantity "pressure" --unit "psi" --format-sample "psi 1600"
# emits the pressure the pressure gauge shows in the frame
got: psi 120
